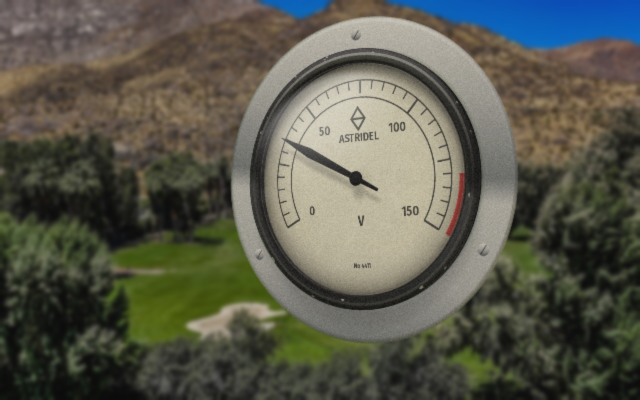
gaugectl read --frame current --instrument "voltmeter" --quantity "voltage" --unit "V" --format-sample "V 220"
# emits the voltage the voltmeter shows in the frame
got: V 35
